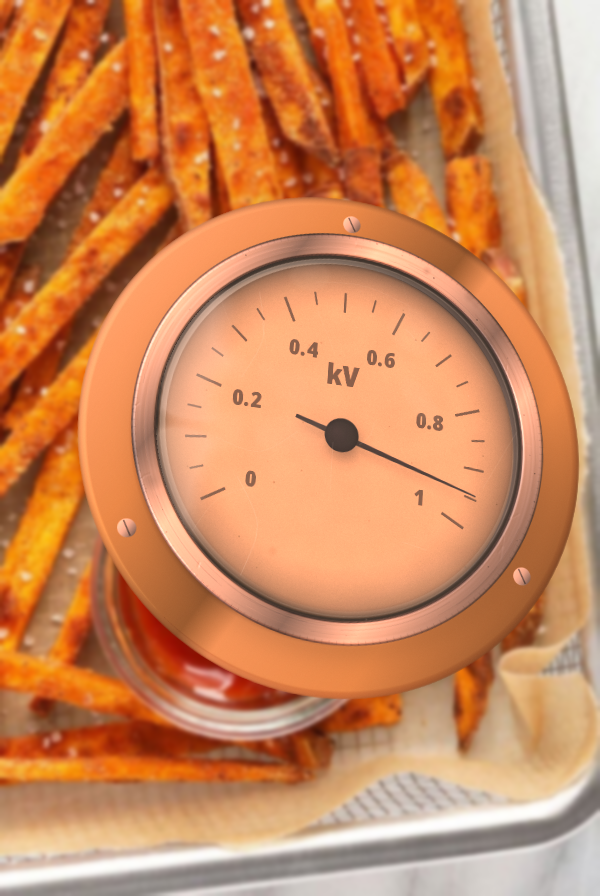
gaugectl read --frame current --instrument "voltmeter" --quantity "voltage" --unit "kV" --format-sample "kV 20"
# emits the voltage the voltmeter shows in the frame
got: kV 0.95
